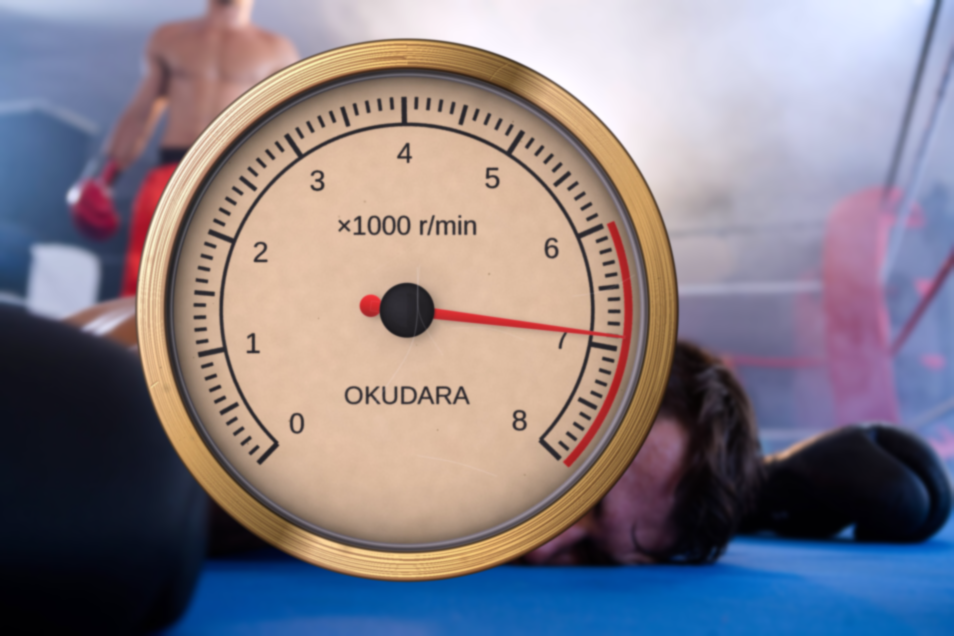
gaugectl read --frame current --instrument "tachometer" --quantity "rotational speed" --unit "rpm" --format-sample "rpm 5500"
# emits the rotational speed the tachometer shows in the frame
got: rpm 6900
